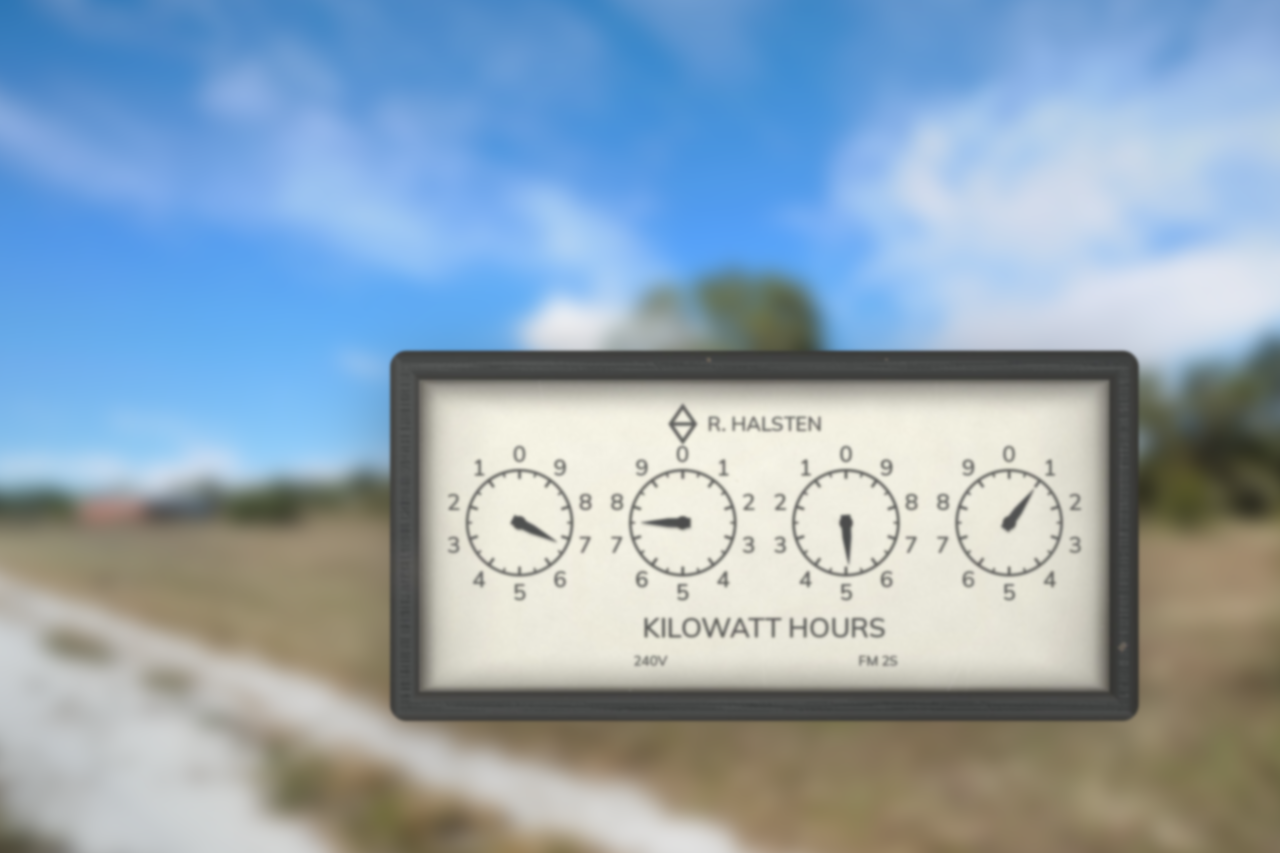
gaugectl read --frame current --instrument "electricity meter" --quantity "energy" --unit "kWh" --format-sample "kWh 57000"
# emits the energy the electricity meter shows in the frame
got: kWh 6751
